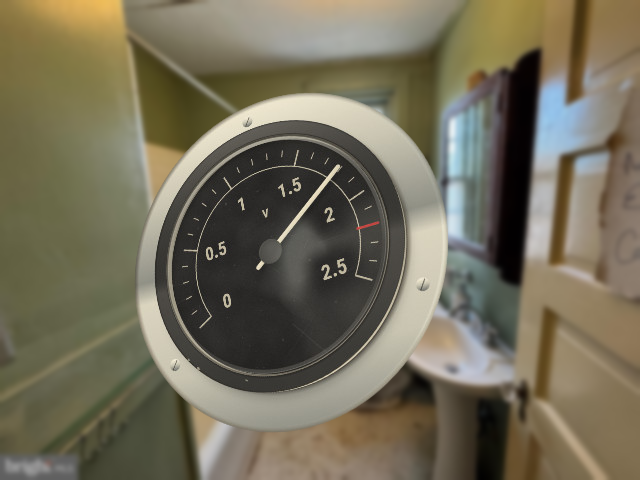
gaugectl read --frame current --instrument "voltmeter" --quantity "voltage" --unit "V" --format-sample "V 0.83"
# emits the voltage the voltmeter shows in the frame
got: V 1.8
